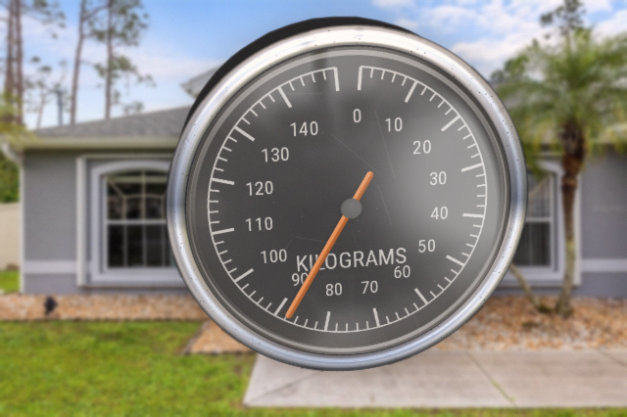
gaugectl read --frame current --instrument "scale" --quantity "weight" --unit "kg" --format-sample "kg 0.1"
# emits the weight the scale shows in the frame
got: kg 88
